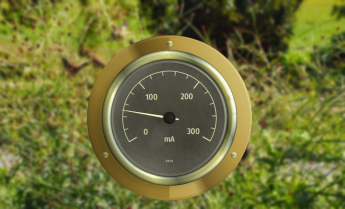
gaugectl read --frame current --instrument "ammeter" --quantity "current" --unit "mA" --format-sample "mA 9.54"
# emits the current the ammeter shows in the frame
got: mA 50
